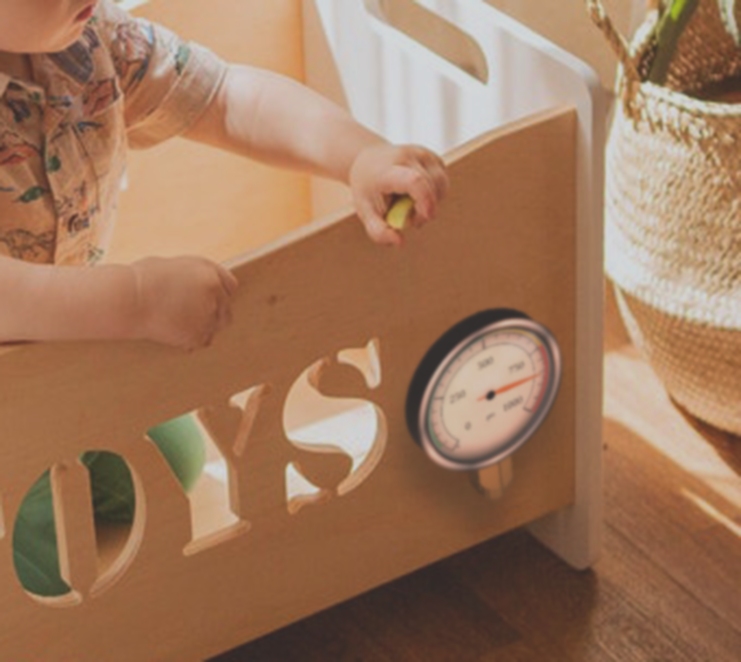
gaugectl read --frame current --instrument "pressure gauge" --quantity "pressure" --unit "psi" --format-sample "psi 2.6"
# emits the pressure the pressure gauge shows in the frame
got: psi 850
